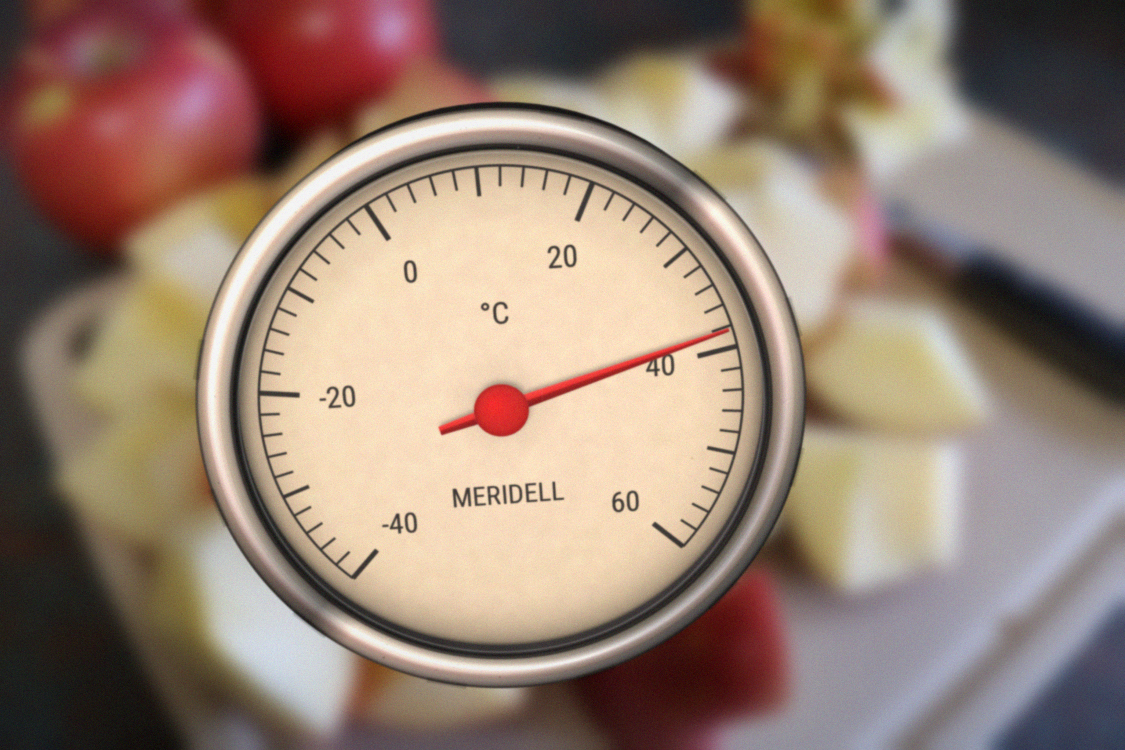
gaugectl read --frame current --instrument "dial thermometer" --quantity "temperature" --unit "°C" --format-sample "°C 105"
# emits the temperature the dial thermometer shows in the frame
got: °C 38
